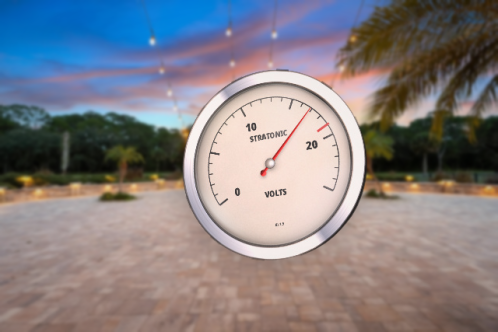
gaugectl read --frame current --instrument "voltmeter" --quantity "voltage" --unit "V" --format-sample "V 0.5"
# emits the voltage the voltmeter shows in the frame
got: V 17
